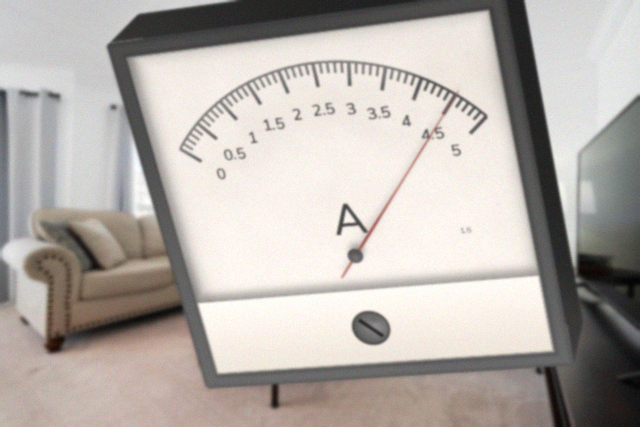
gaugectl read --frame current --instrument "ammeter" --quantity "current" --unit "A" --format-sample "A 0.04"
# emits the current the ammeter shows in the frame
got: A 4.5
